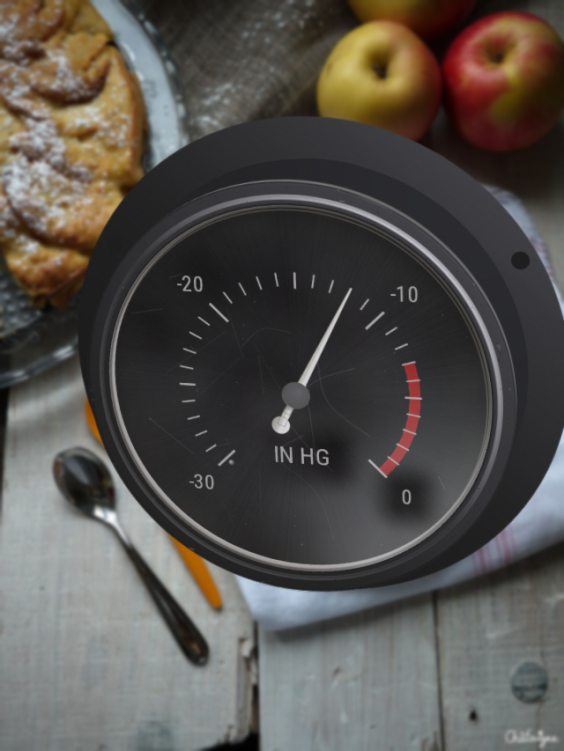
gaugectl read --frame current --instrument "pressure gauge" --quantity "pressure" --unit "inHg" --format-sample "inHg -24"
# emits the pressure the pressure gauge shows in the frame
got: inHg -12
